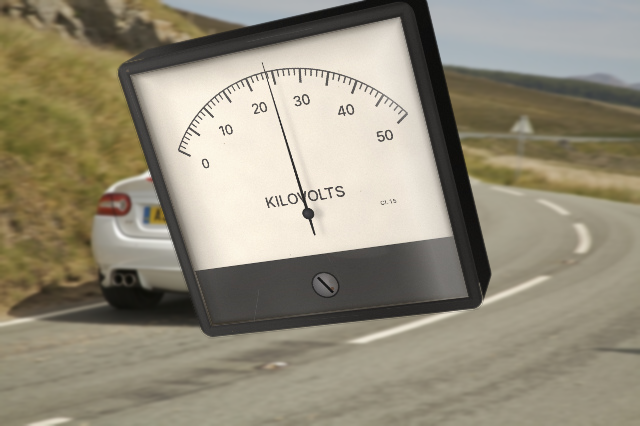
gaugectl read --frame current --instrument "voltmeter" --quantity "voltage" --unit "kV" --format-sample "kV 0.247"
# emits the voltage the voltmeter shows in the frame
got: kV 24
